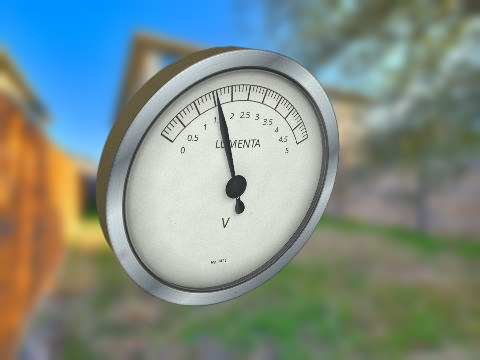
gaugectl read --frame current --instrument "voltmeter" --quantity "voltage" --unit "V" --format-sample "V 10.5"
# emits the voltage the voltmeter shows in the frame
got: V 1.5
